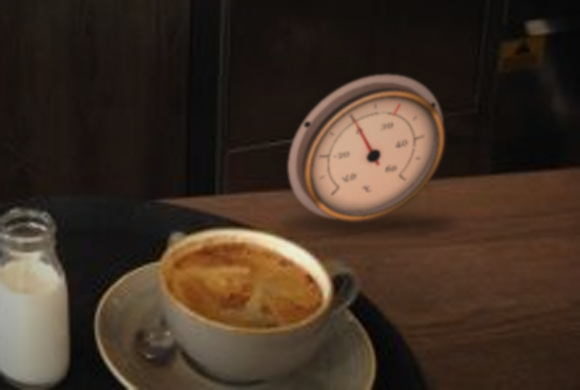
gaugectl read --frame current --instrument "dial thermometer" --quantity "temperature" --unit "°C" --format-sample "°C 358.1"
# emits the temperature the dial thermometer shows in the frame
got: °C 0
